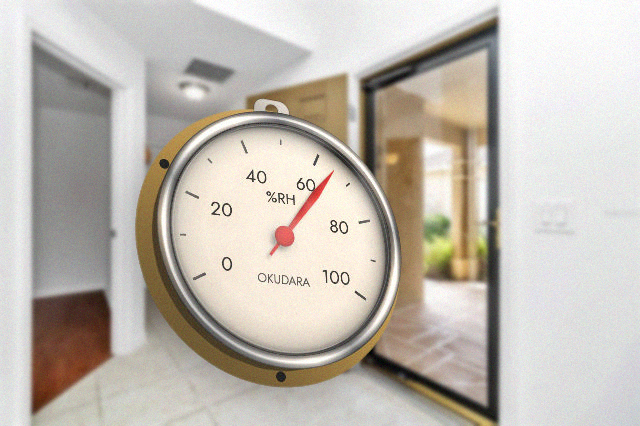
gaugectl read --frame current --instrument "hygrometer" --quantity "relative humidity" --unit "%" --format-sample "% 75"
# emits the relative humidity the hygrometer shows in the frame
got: % 65
